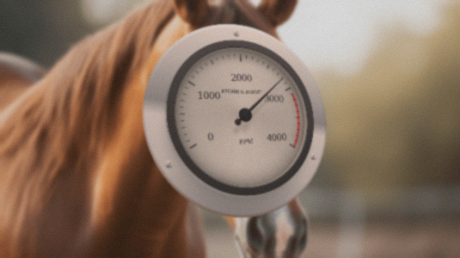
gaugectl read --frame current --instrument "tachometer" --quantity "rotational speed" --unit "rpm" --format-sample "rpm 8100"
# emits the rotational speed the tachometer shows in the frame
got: rpm 2800
